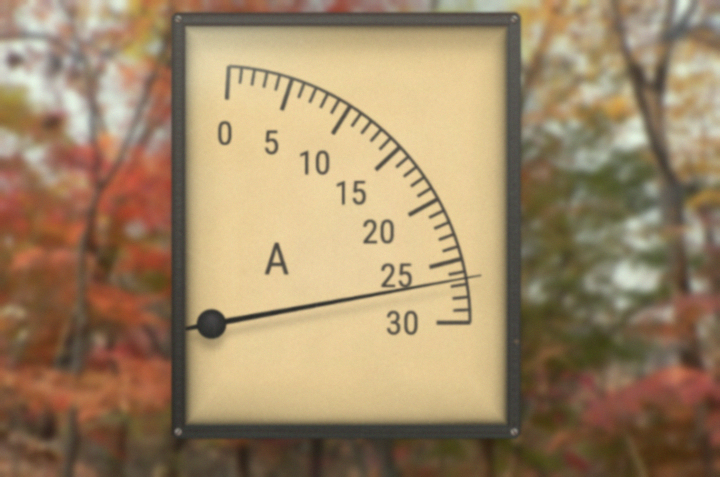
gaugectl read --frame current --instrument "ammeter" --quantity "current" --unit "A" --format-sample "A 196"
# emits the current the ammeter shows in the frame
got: A 26.5
